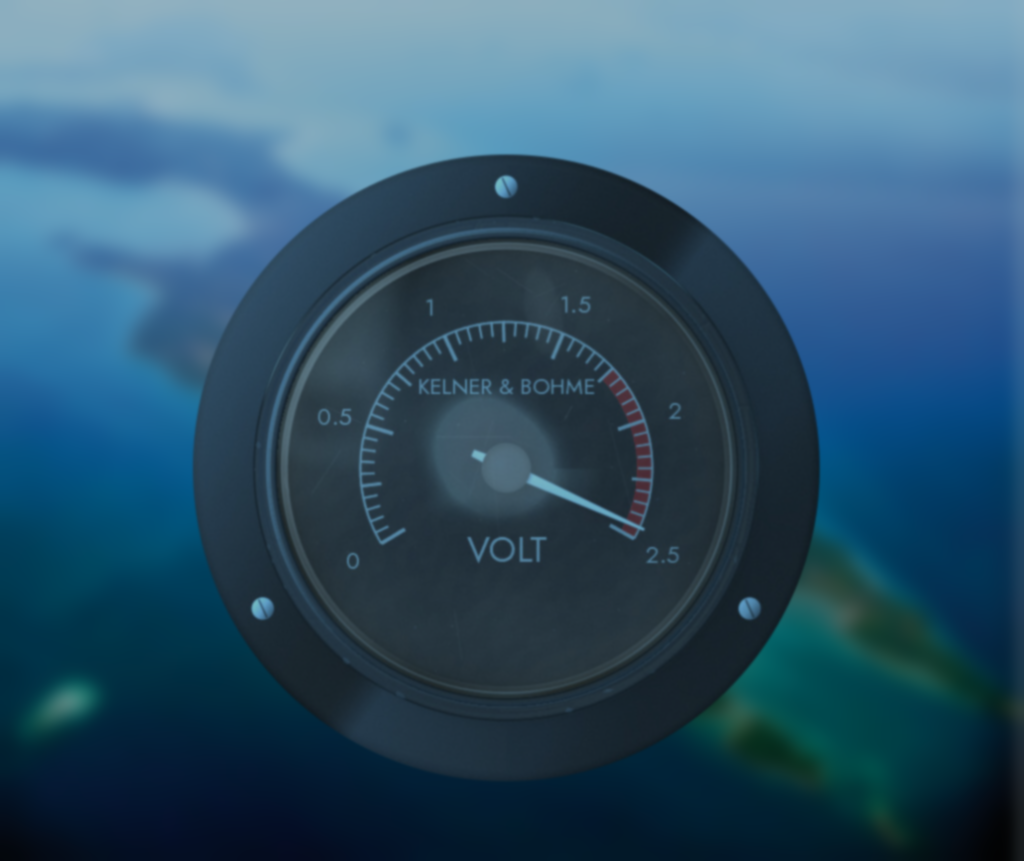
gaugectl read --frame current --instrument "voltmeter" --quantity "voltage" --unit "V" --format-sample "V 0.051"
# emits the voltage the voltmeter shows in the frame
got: V 2.45
